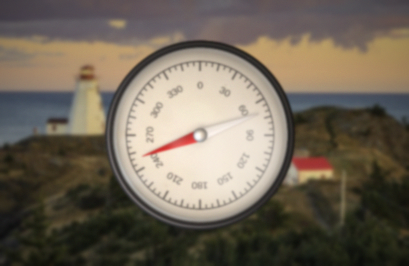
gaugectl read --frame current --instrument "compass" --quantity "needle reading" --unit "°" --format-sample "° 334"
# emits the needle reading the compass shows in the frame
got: ° 250
